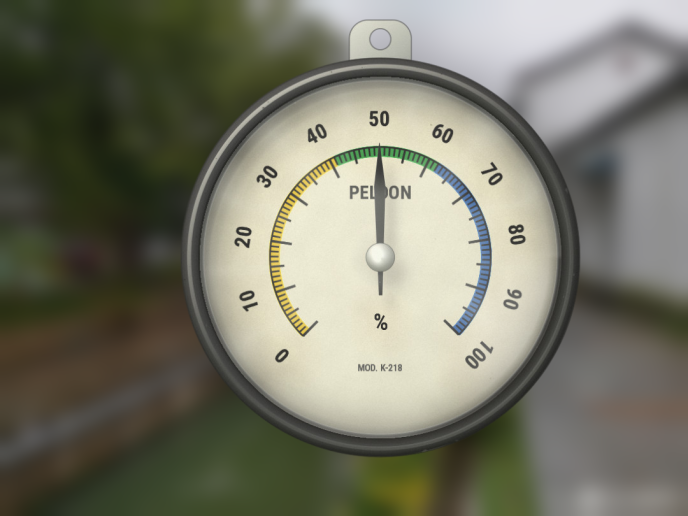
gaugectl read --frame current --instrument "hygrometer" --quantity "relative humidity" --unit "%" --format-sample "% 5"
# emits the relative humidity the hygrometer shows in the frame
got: % 50
